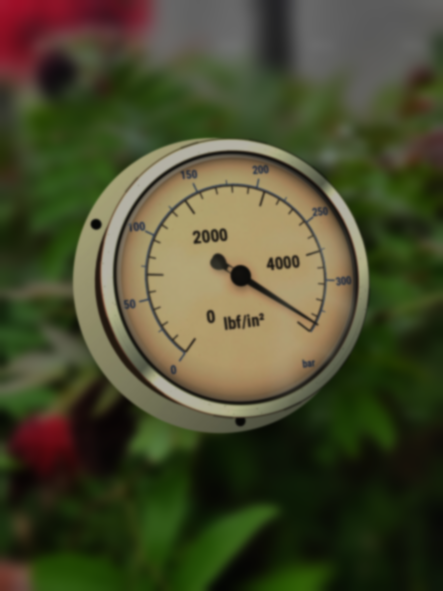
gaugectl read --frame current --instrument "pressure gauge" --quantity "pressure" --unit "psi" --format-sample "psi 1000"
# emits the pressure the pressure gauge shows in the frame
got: psi 4900
